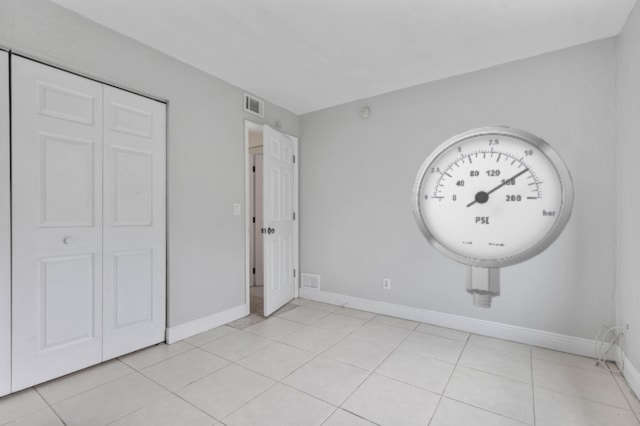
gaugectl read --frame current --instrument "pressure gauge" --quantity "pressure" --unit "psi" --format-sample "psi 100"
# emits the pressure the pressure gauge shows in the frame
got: psi 160
